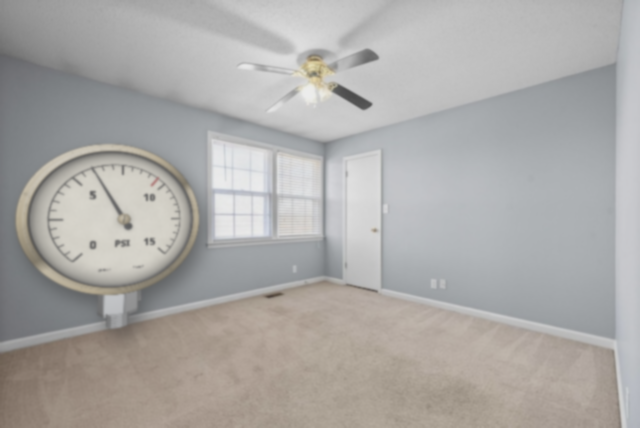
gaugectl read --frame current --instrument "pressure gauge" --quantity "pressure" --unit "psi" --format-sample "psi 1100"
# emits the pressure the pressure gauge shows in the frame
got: psi 6
